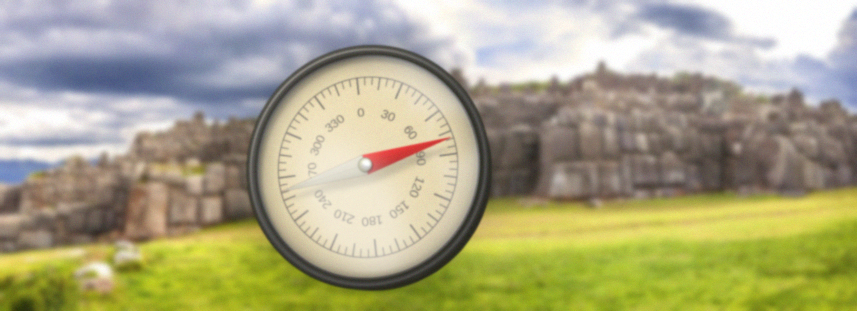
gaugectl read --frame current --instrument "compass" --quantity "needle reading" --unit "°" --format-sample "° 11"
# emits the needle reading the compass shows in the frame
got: ° 80
